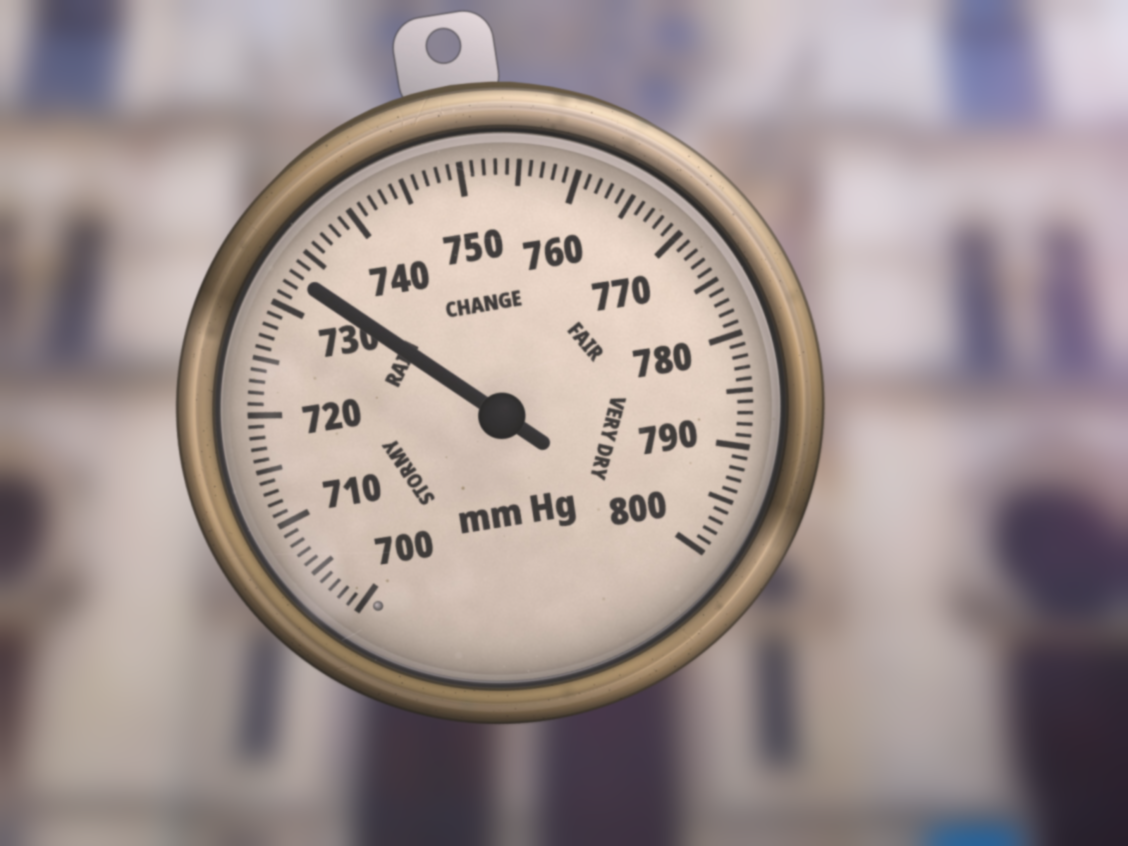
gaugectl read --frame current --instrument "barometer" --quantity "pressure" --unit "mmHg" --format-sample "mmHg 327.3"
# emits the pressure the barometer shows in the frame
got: mmHg 733
